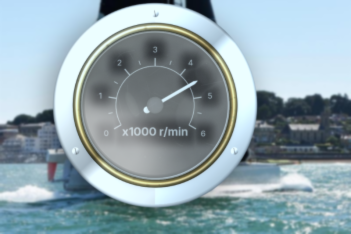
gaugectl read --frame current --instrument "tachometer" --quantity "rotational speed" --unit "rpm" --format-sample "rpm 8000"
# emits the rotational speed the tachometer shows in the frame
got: rpm 4500
